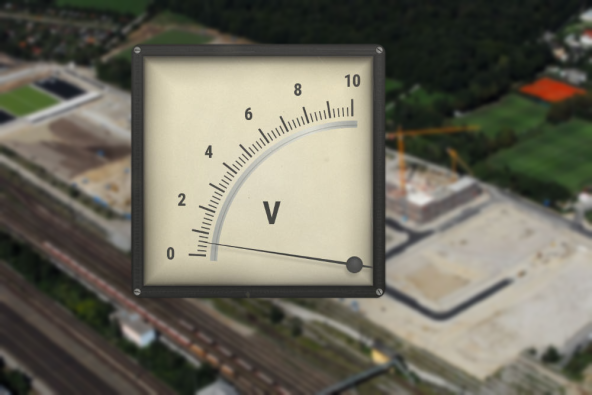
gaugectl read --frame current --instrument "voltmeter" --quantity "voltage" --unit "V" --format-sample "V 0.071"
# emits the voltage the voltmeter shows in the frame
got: V 0.6
